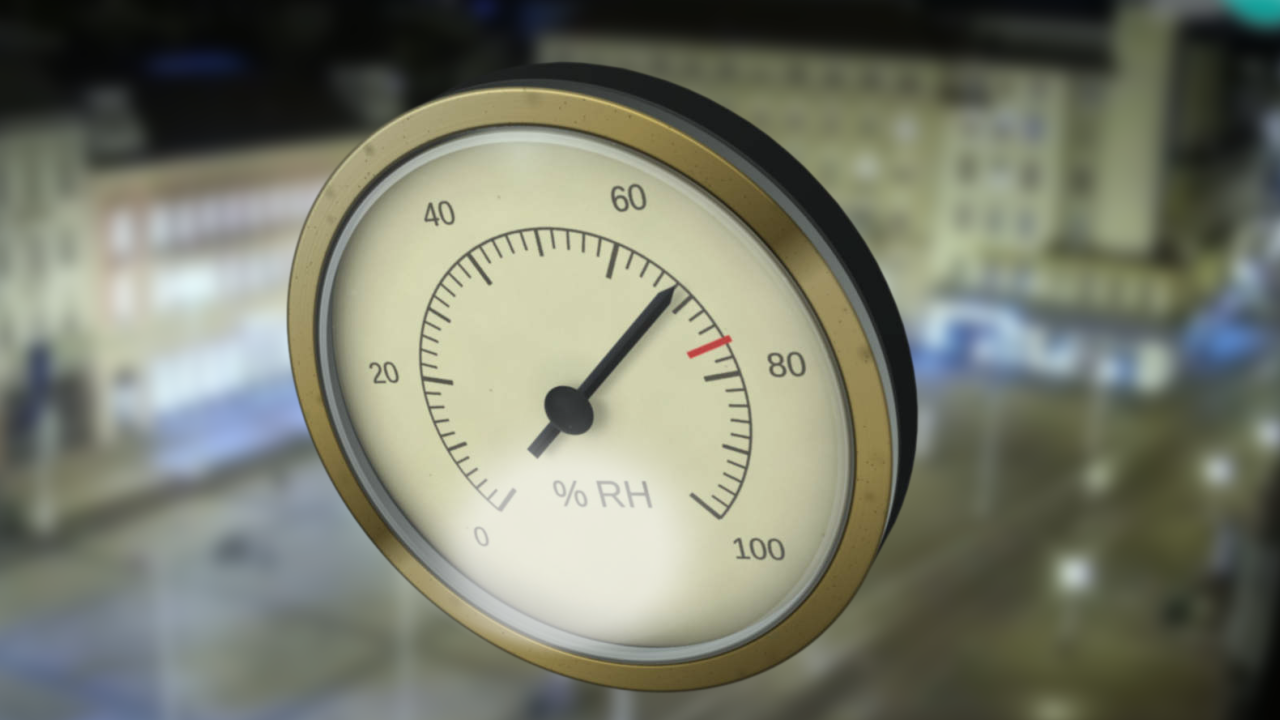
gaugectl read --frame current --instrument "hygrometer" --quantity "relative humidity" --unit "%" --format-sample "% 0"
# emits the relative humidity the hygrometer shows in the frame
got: % 68
